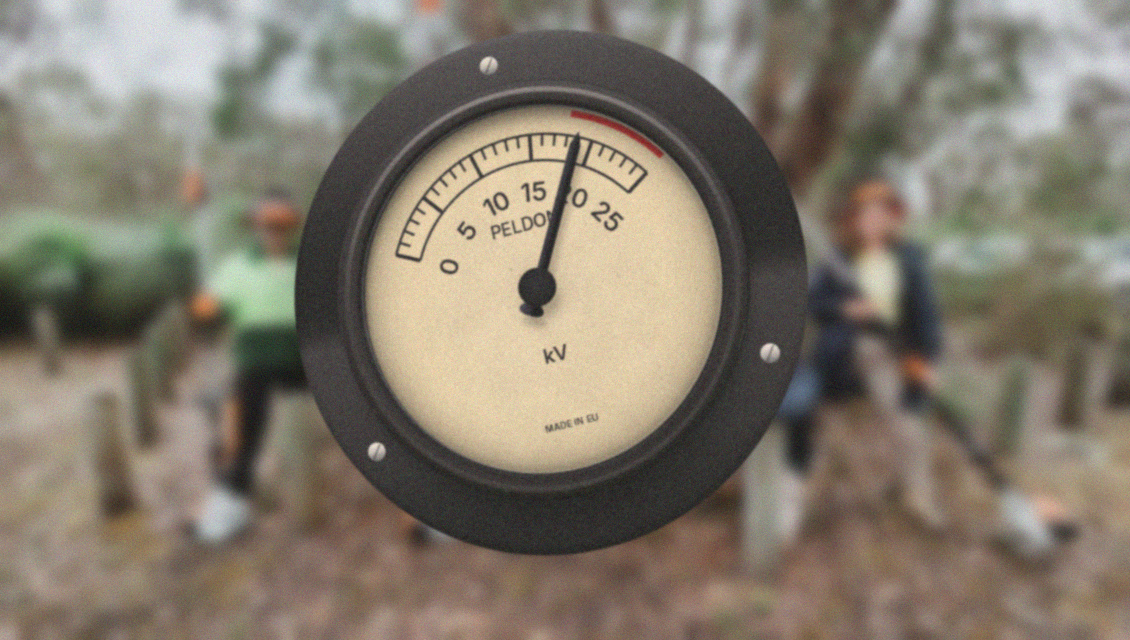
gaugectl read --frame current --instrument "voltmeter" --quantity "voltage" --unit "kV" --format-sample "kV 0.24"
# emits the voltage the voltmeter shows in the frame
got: kV 19
